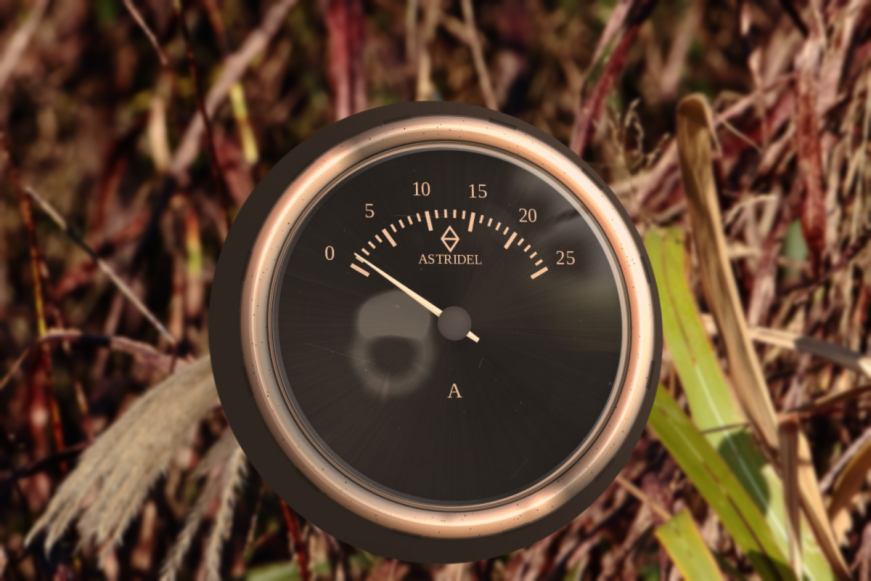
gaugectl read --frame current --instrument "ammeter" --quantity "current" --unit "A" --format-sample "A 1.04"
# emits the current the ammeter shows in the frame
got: A 1
